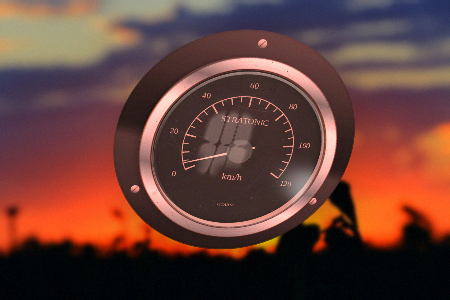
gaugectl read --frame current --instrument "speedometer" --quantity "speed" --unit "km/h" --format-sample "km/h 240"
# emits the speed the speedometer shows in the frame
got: km/h 5
